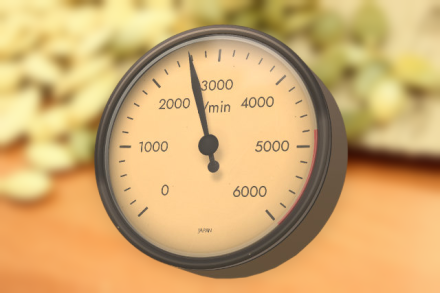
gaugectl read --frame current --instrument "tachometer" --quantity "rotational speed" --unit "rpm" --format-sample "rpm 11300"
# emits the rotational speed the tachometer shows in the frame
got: rpm 2600
